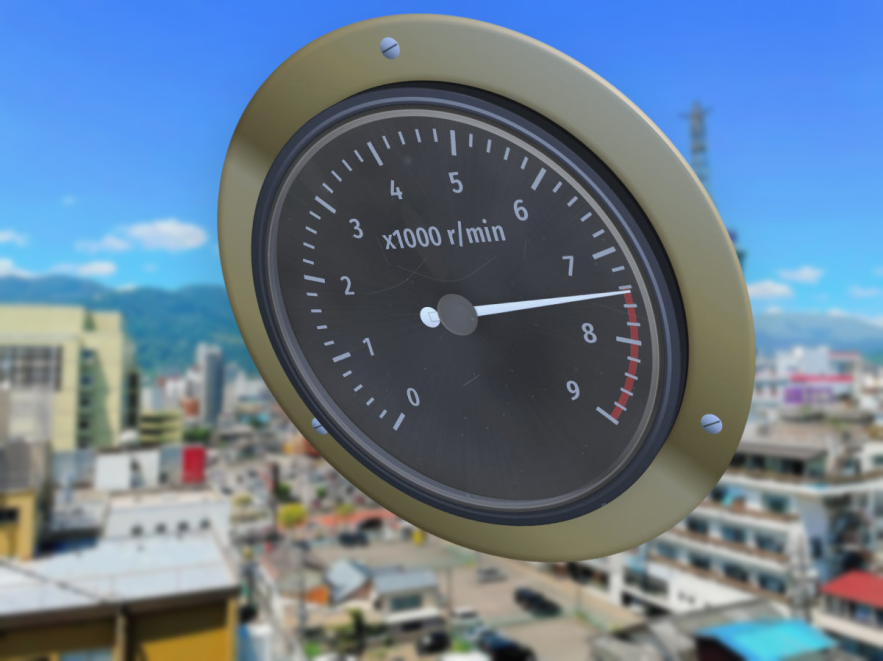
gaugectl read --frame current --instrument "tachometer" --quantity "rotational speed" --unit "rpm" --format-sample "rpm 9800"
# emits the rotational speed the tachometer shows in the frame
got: rpm 7400
